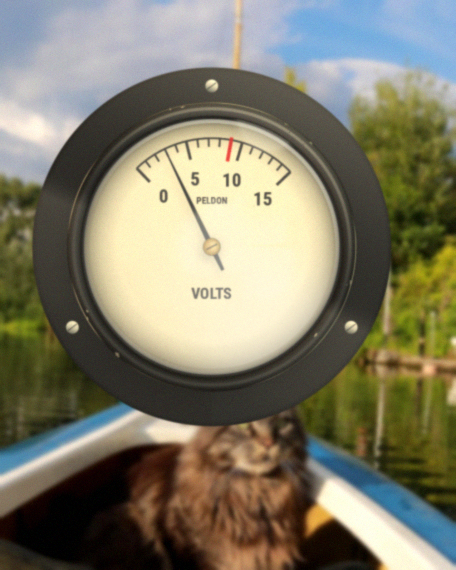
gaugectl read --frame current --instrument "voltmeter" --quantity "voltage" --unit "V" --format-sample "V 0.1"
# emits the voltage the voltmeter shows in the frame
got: V 3
